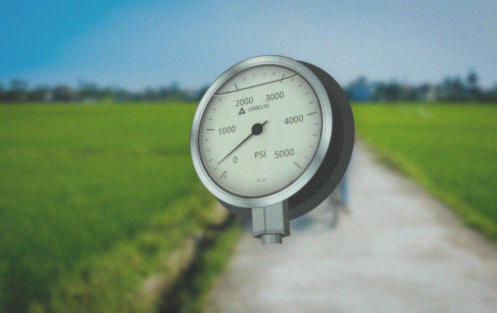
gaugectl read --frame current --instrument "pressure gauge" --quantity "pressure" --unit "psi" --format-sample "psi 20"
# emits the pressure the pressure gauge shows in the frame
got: psi 200
